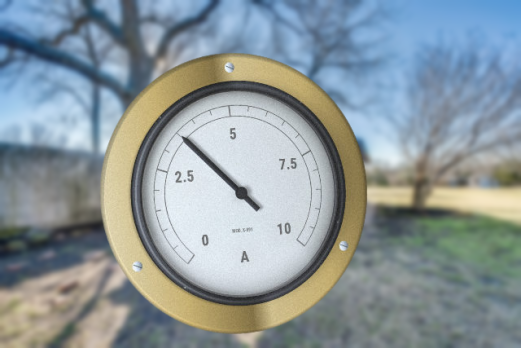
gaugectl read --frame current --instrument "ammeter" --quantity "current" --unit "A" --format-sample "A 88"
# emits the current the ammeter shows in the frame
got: A 3.5
